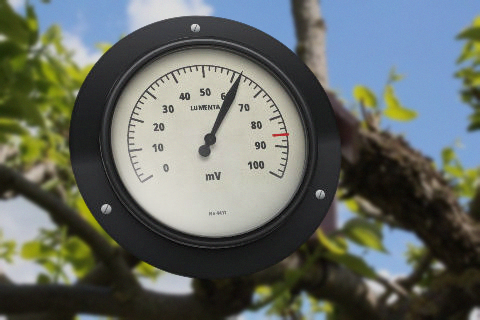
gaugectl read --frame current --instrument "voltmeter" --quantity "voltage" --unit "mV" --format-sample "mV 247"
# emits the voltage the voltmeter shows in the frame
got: mV 62
